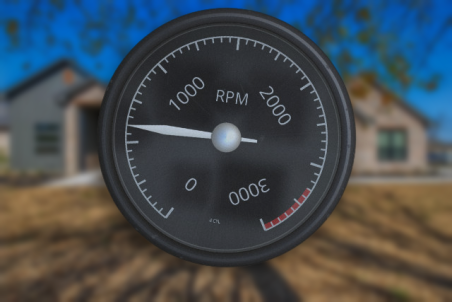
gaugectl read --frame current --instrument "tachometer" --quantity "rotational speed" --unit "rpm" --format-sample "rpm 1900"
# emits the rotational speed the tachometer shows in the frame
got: rpm 600
